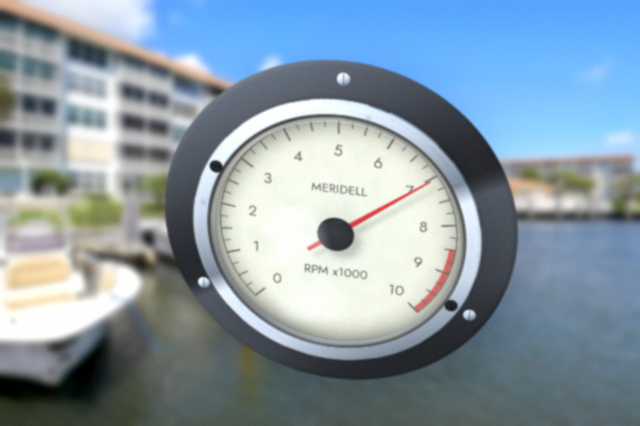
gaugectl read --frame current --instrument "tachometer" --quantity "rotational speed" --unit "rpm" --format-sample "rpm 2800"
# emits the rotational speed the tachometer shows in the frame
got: rpm 7000
